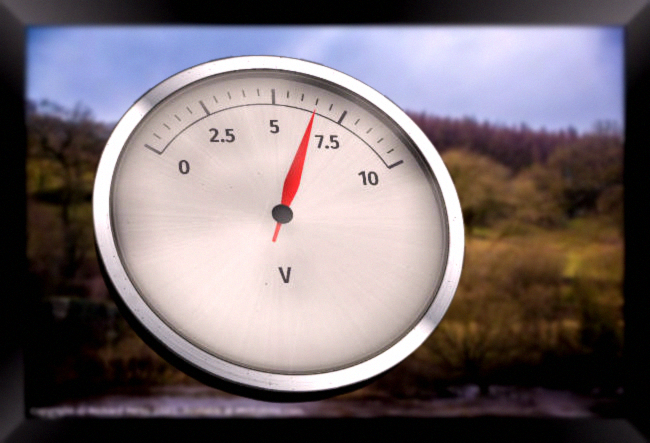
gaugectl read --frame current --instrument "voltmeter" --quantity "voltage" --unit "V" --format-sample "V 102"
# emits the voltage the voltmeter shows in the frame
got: V 6.5
